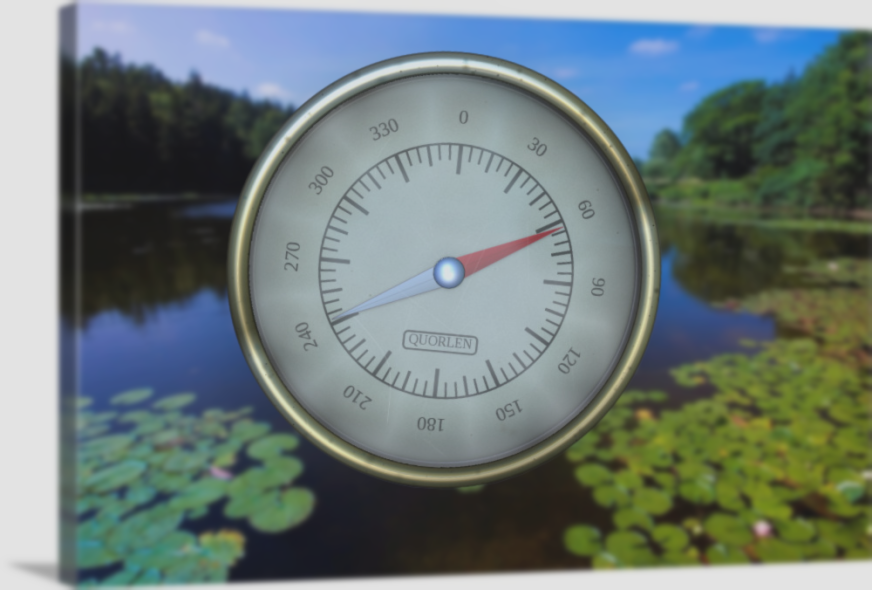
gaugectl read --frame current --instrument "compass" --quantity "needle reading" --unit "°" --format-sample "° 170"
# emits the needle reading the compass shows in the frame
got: ° 62.5
